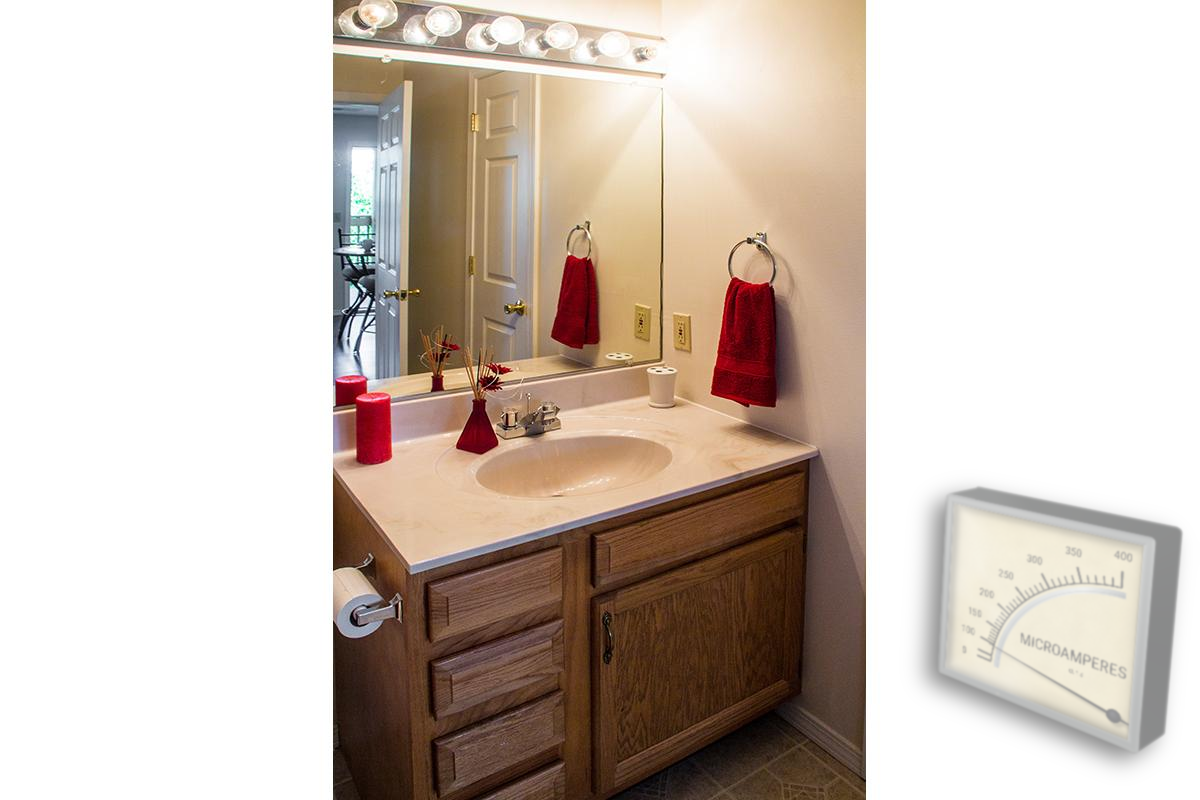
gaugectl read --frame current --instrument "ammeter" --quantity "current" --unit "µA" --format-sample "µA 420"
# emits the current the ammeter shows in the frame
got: µA 100
